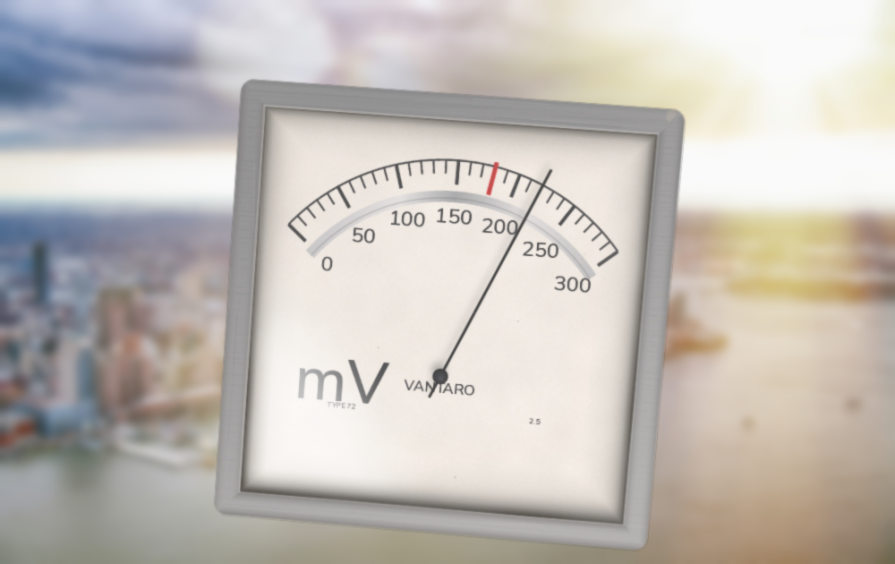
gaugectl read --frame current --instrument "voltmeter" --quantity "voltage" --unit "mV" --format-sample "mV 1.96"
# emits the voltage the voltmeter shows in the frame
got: mV 220
